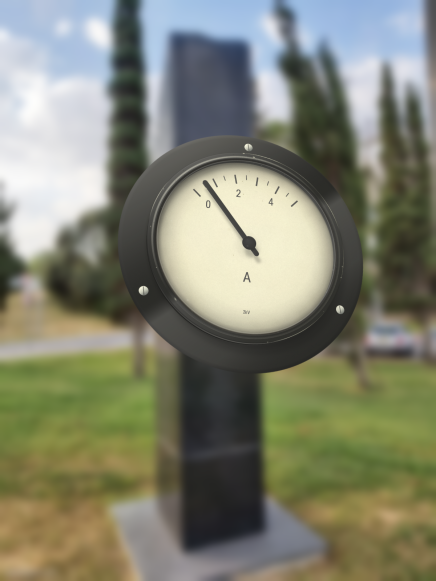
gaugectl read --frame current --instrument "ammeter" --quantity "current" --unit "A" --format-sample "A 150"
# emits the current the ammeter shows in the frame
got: A 0.5
